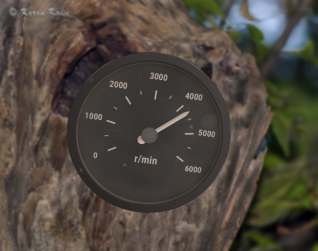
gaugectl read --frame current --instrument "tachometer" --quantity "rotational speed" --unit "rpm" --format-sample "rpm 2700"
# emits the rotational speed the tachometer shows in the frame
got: rpm 4250
